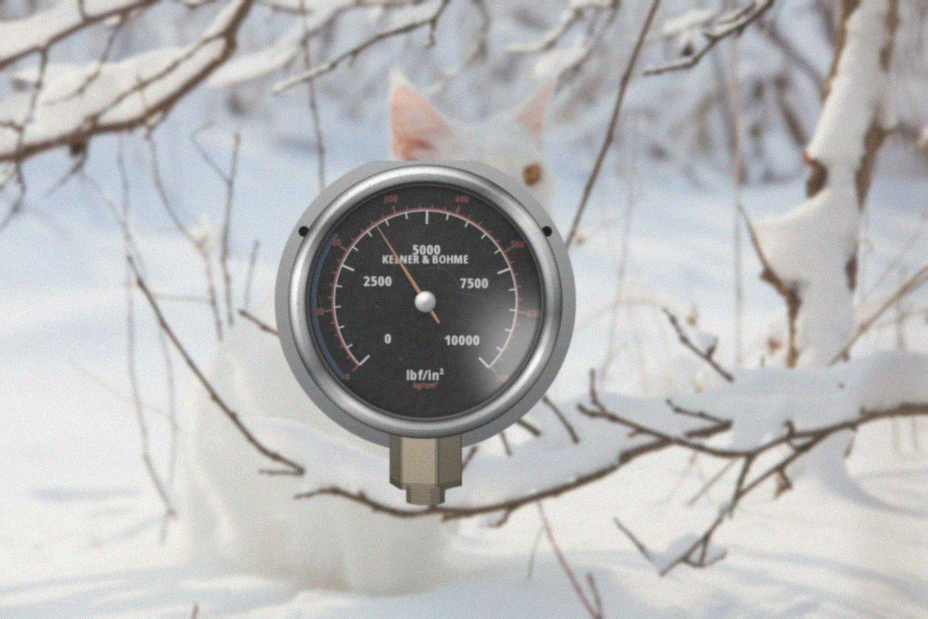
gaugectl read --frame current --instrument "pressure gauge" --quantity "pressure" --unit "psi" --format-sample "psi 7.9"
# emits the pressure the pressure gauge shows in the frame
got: psi 3750
